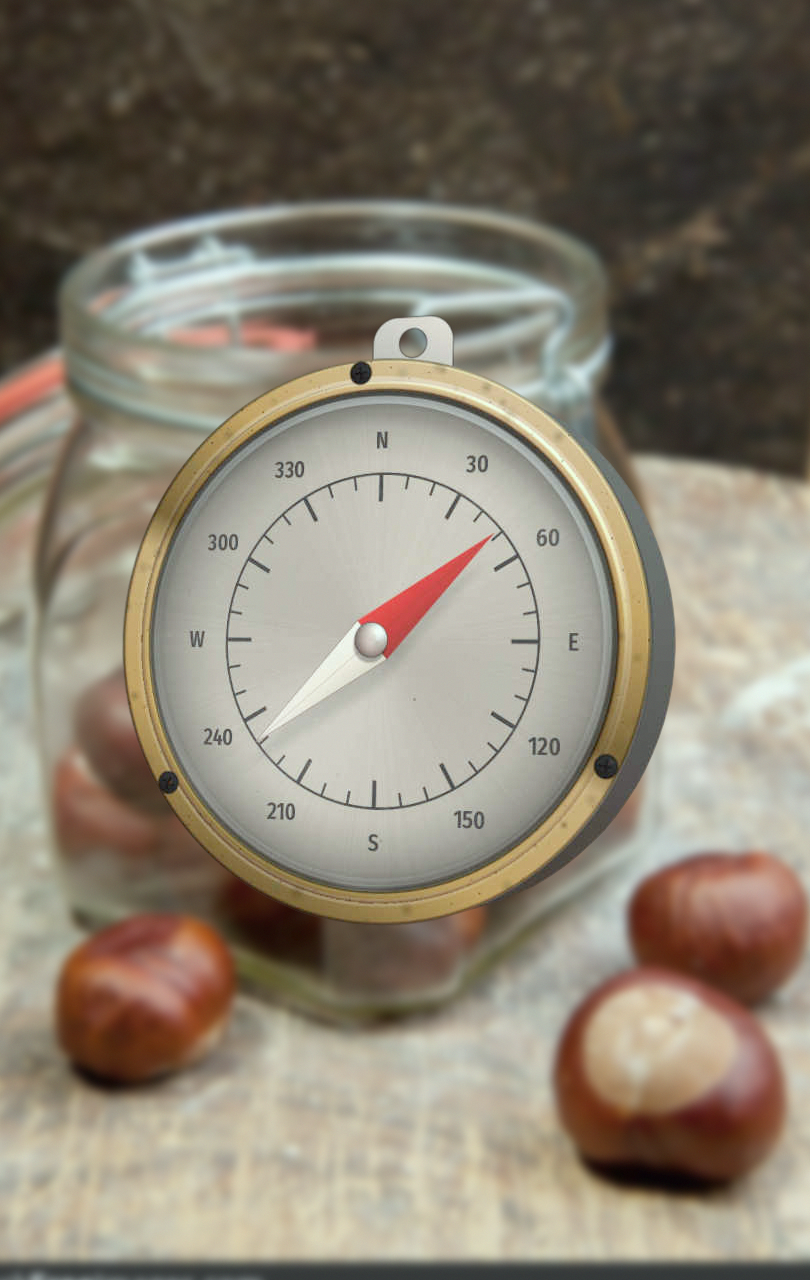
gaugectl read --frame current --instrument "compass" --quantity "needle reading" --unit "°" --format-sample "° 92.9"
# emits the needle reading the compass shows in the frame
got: ° 50
